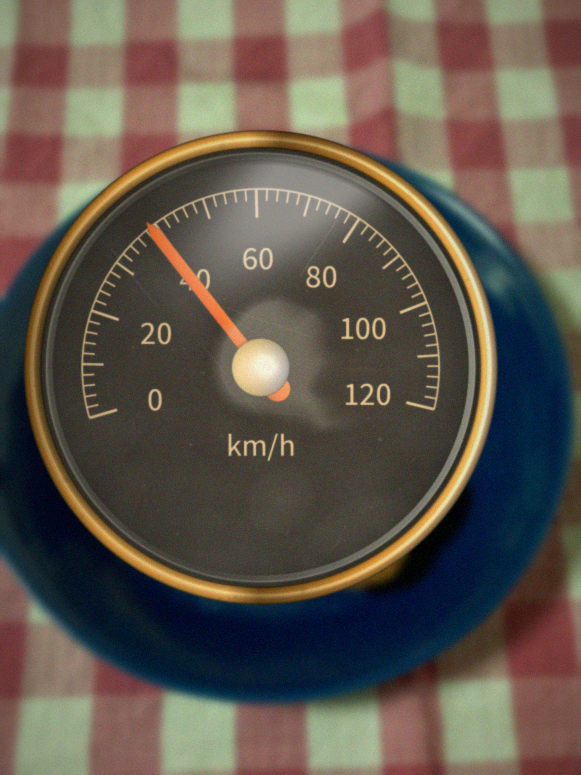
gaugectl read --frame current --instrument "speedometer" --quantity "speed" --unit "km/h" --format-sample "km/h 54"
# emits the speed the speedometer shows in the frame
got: km/h 39
